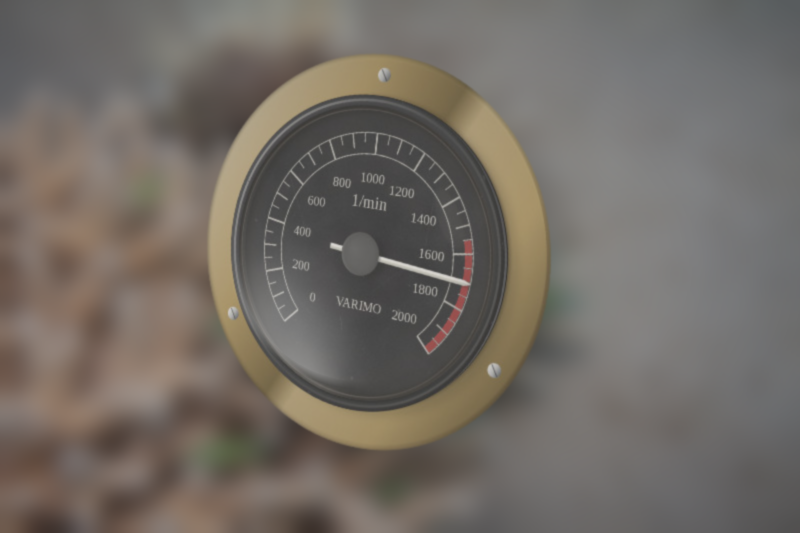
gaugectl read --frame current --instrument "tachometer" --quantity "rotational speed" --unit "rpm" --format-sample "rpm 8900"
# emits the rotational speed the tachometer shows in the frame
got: rpm 1700
